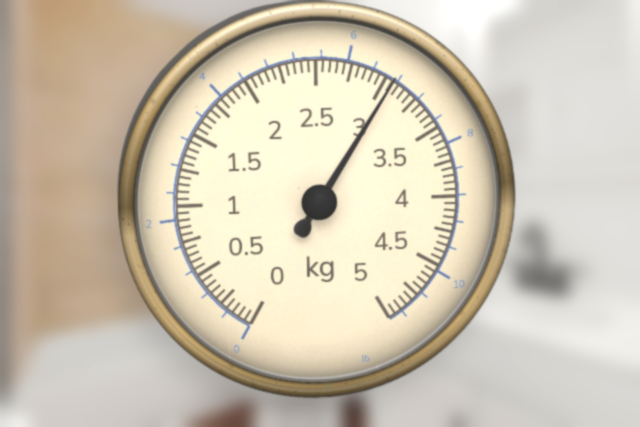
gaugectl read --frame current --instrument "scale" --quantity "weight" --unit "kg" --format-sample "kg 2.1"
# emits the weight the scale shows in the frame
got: kg 3.05
